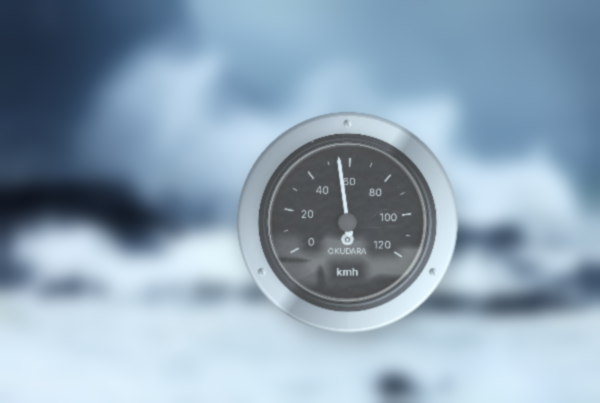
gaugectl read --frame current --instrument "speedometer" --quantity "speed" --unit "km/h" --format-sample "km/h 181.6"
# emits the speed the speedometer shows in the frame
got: km/h 55
